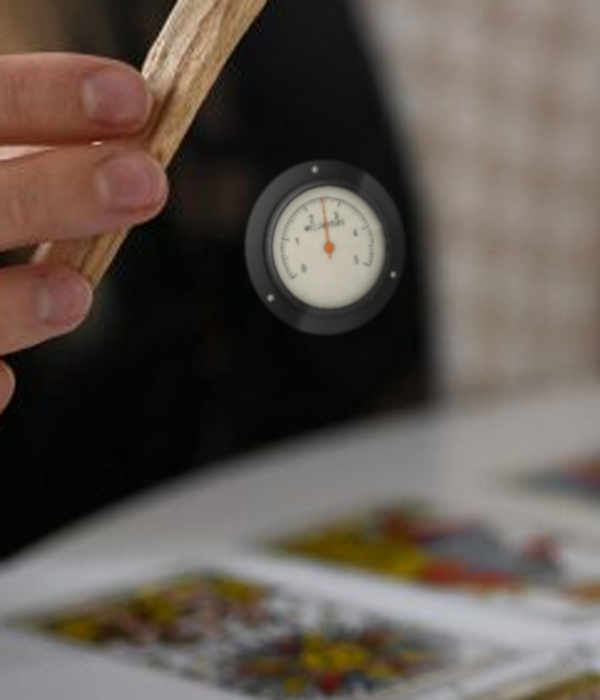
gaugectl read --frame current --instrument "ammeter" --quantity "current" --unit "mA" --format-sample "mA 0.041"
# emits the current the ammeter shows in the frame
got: mA 2.5
